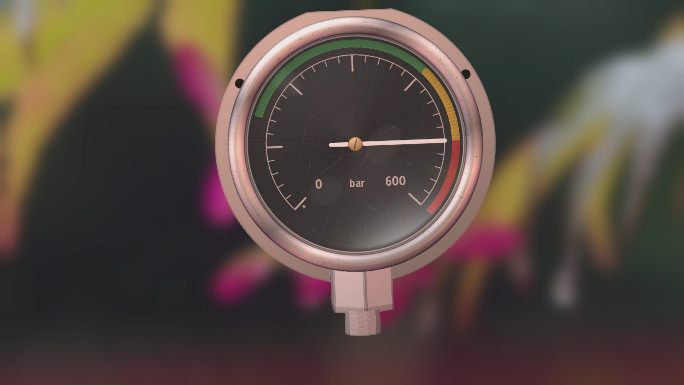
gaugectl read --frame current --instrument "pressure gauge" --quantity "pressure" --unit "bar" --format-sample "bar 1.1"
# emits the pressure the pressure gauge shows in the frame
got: bar 500
